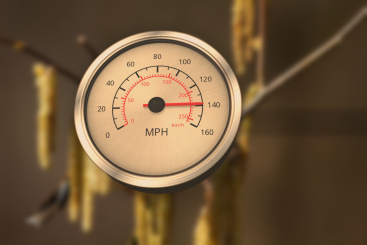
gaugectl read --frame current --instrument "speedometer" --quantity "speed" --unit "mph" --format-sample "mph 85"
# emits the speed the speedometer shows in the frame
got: mph 140
